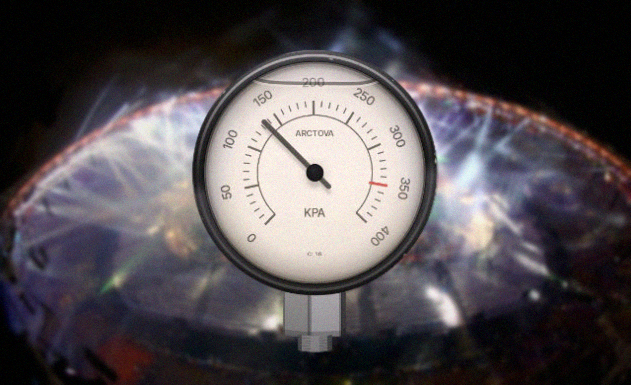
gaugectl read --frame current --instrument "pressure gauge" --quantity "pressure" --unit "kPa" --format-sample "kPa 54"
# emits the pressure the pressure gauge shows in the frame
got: kPa 135
